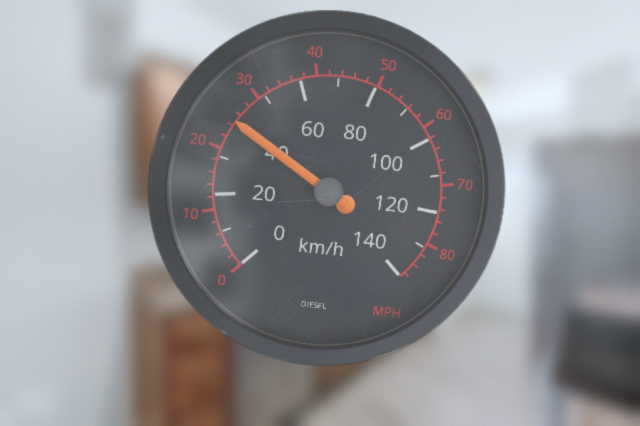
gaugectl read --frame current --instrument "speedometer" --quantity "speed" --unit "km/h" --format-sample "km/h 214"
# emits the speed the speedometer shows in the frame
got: km/h 40
